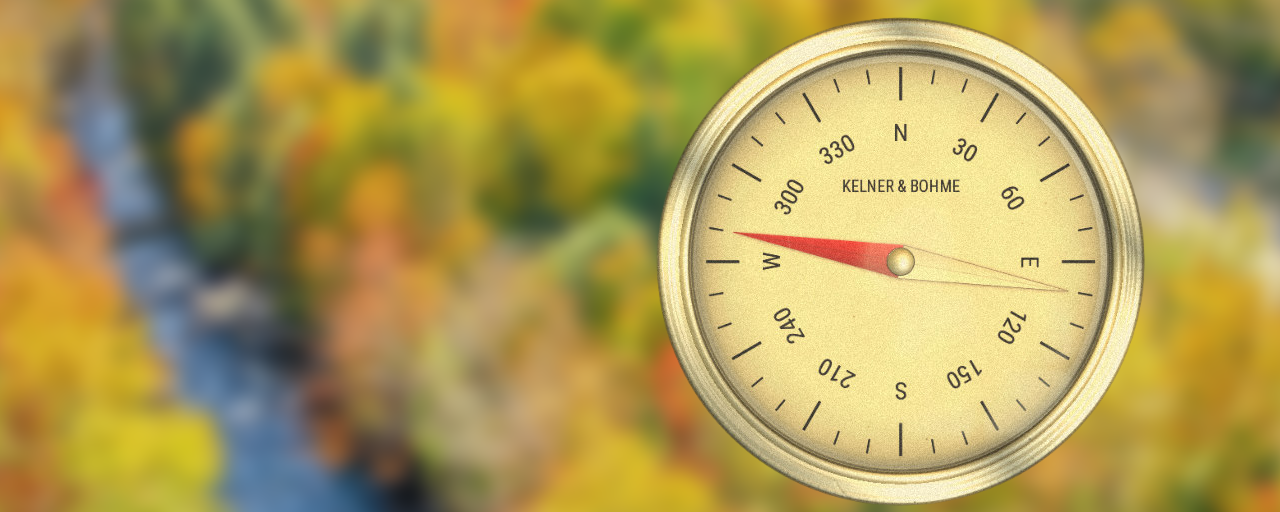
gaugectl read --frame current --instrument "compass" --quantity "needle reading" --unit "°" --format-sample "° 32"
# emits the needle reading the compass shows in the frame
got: ° 280
